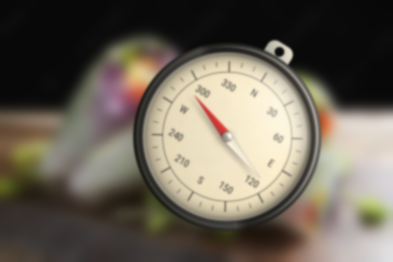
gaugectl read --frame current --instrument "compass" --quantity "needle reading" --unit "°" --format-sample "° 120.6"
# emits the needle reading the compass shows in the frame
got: ° 290
